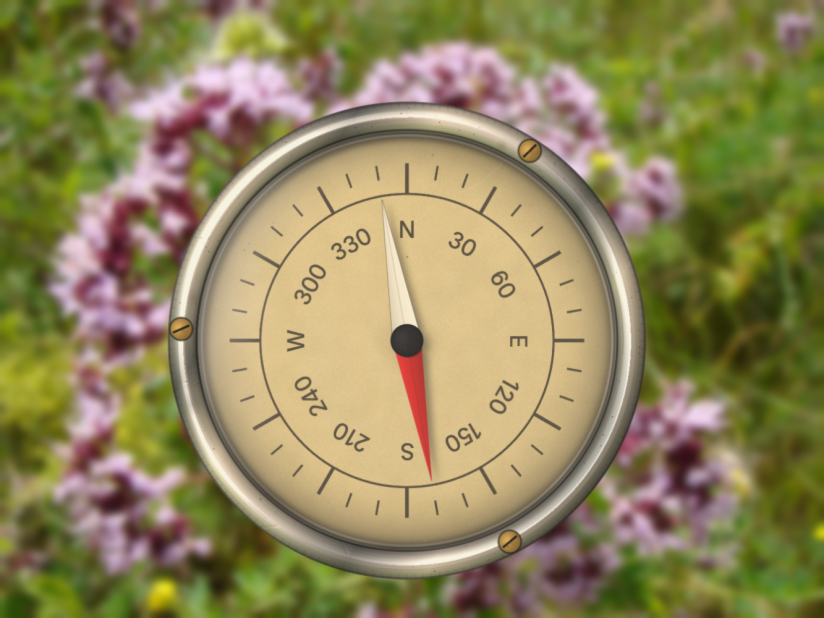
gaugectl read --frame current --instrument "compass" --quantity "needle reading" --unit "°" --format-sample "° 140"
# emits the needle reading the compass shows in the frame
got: ° 170
